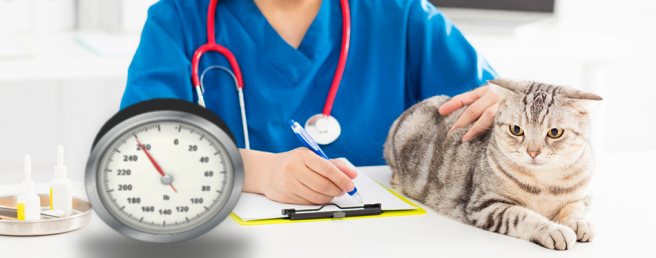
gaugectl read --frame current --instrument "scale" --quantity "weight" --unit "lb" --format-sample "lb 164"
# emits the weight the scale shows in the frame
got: lb 260
